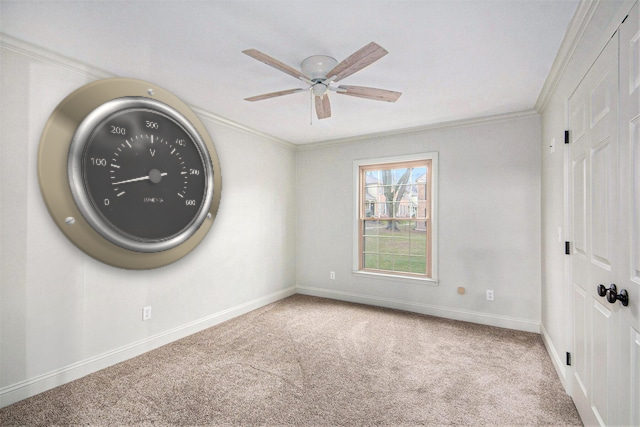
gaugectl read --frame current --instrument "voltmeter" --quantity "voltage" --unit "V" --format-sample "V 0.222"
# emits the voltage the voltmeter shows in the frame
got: V 40
